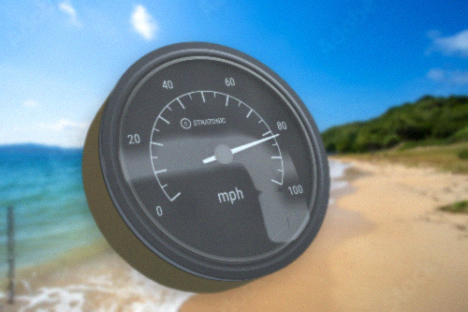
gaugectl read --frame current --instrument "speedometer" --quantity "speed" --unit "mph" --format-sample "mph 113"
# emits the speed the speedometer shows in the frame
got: mph 82.5
